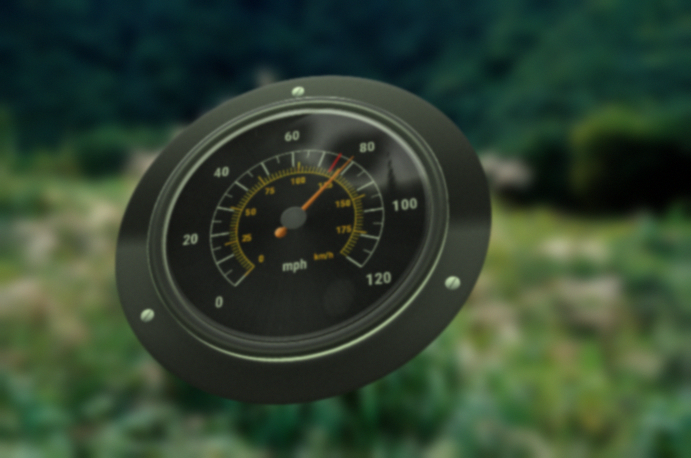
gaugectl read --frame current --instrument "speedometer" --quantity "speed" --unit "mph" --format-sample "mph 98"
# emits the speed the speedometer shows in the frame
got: mph 80
